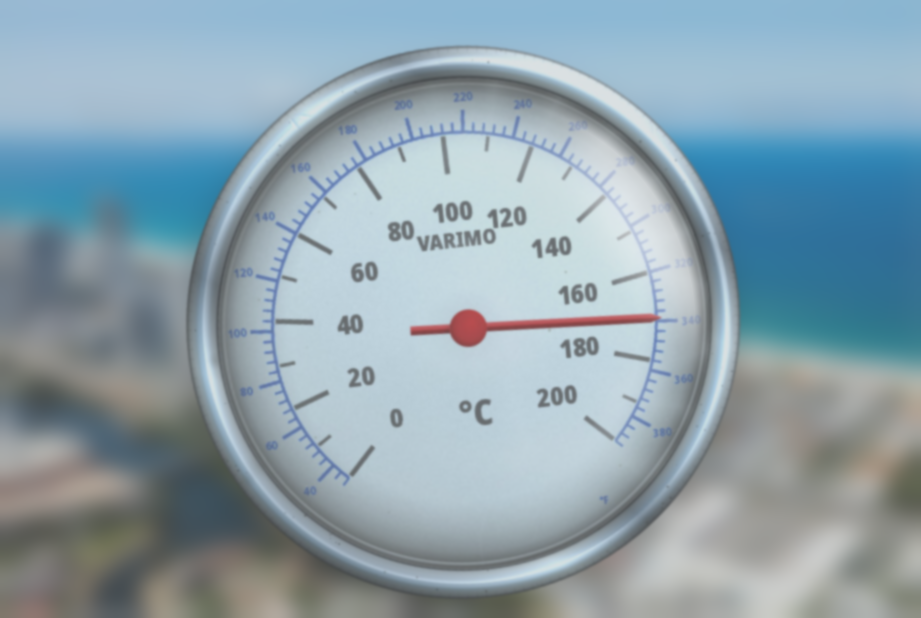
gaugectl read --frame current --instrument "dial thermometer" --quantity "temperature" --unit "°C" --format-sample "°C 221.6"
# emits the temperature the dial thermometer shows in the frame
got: °C 170
